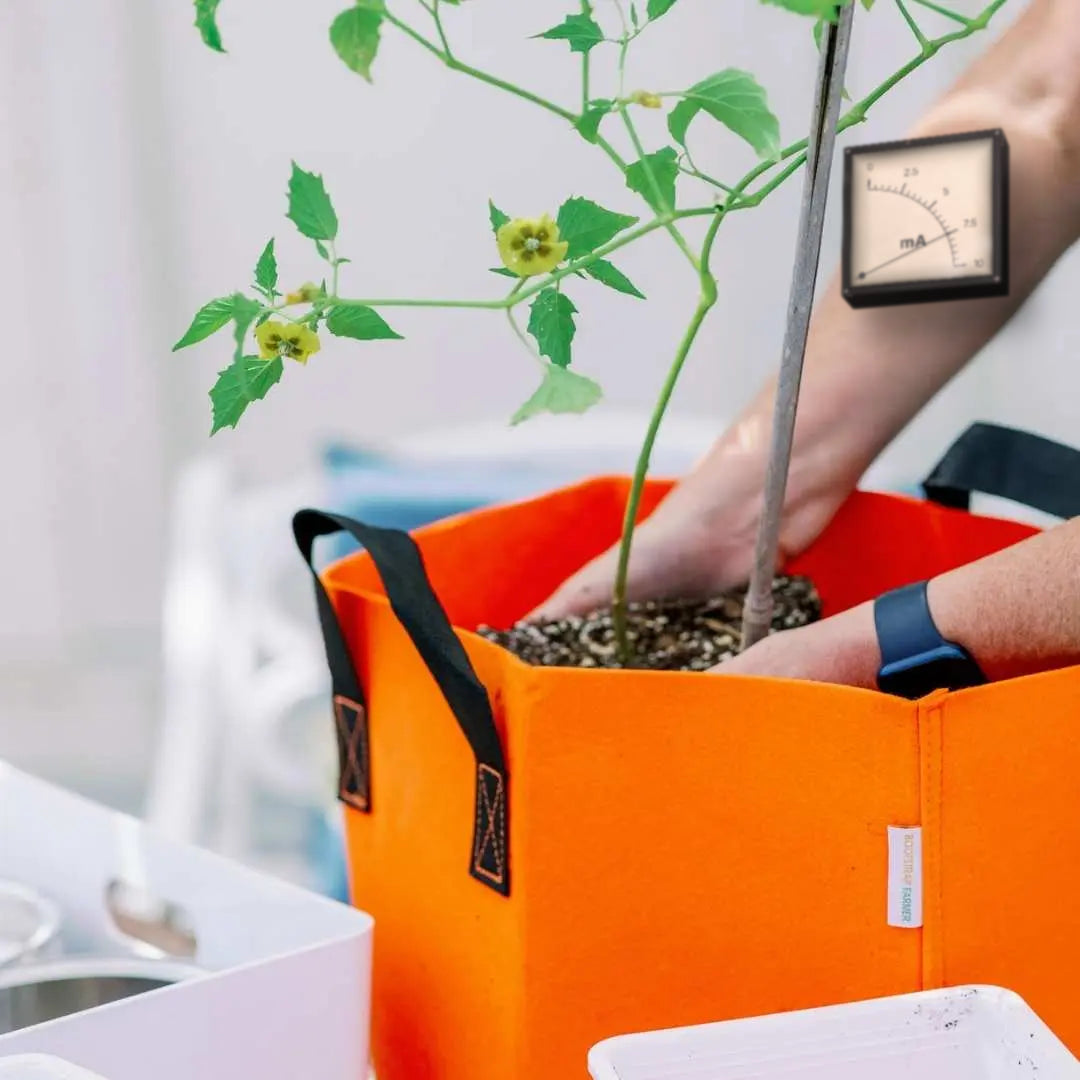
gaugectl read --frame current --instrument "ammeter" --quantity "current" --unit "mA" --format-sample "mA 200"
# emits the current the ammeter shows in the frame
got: mA 7.5
